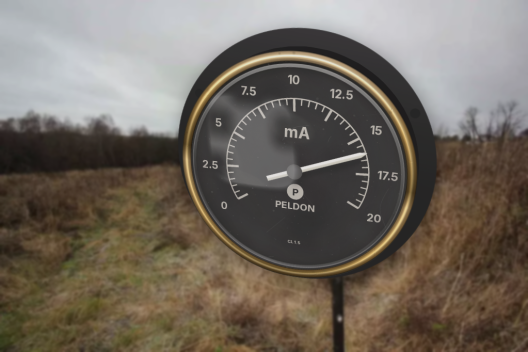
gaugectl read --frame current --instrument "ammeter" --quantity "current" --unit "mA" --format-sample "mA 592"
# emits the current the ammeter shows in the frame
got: mA 16
